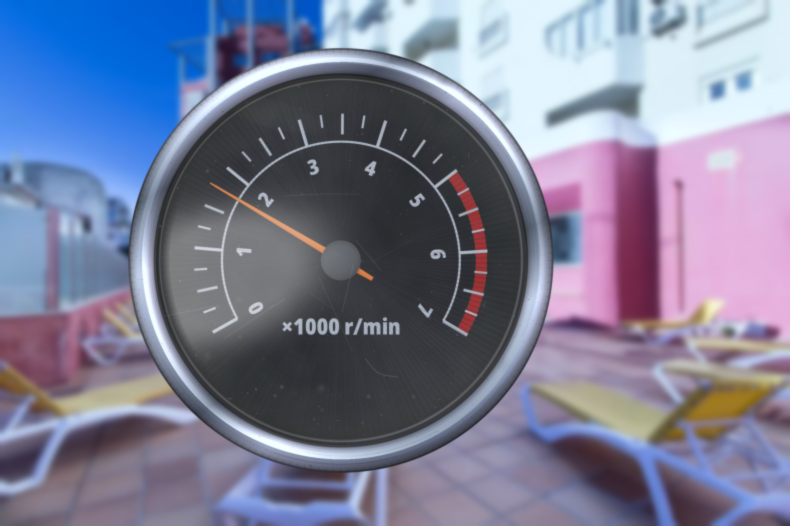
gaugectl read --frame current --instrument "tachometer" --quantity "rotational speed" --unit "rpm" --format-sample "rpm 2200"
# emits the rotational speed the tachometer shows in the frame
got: rpm 1750
